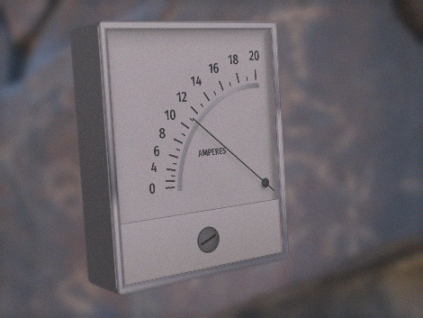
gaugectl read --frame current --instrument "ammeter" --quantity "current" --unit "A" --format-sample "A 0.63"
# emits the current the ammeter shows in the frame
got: A 11
